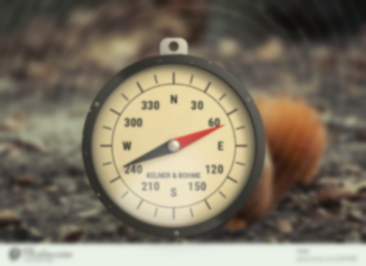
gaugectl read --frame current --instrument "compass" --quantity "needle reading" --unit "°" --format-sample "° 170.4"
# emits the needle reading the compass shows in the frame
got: ° 67.5
